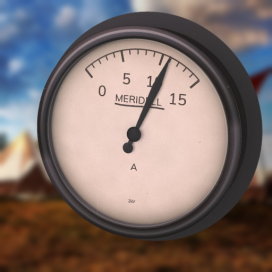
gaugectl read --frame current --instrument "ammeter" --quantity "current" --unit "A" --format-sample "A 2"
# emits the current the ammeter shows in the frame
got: A 11
